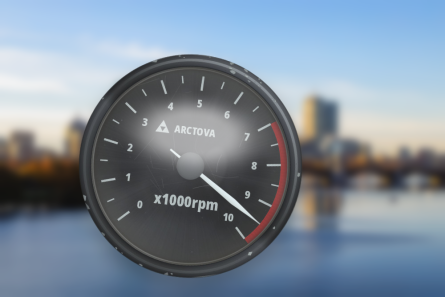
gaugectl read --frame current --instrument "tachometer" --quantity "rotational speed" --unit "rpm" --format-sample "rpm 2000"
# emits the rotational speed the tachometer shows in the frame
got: rpm 9500
